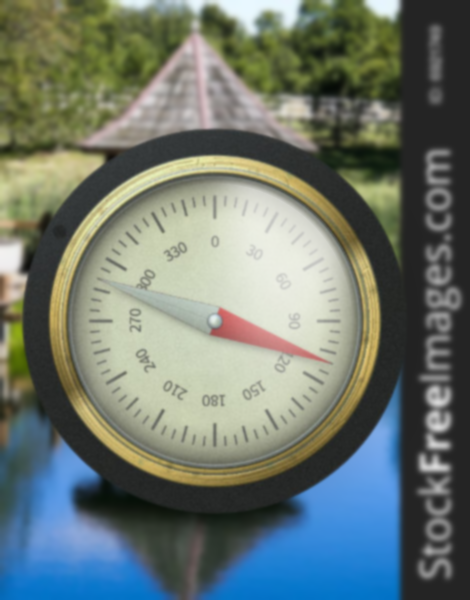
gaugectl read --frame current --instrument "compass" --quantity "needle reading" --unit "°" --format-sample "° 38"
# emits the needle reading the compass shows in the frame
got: ° 110
